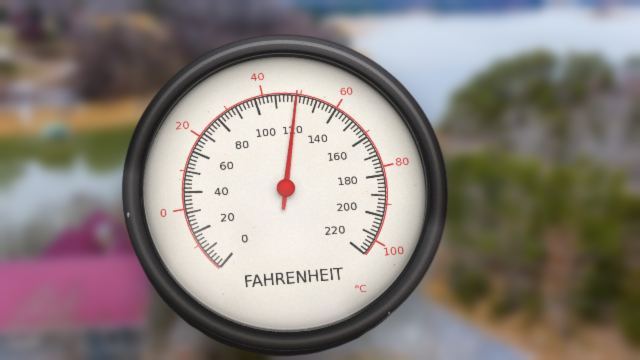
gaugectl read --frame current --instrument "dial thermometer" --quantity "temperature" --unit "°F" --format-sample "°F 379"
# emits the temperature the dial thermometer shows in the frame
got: °F 120
